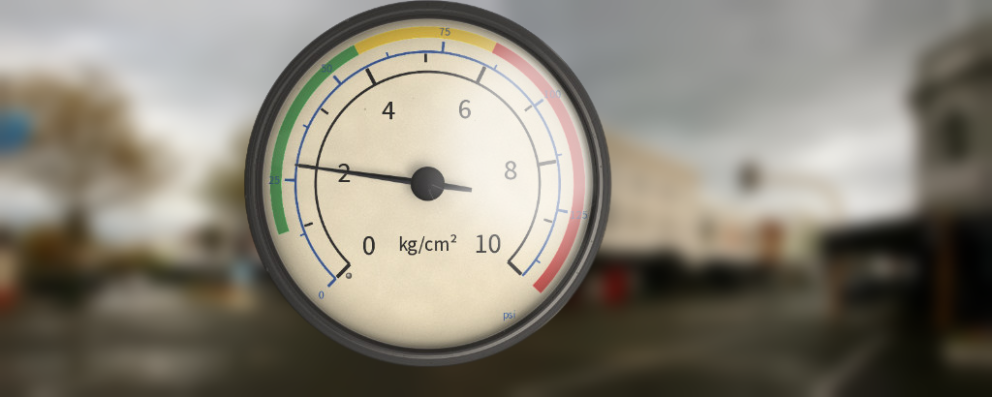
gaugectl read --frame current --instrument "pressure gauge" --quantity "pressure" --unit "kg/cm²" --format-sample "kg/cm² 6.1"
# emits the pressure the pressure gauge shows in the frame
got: kg/cm² 2
